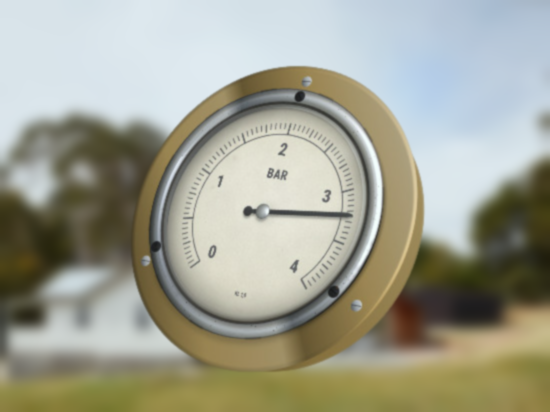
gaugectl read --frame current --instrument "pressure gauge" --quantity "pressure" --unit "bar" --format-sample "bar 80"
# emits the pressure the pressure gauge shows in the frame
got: bar 3.25
